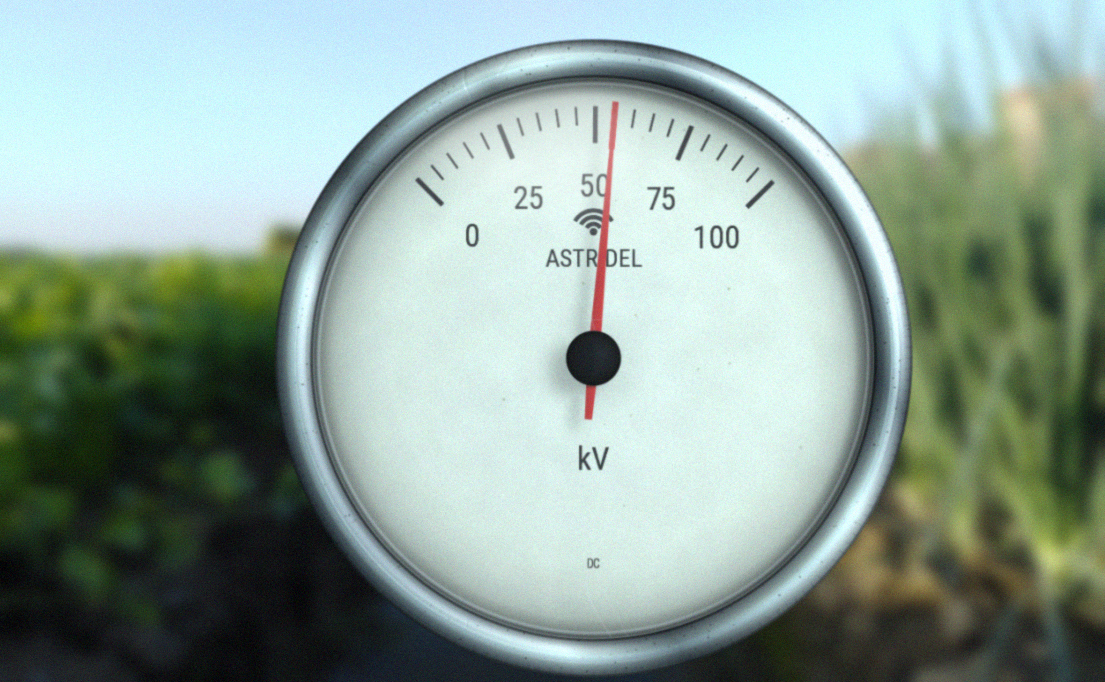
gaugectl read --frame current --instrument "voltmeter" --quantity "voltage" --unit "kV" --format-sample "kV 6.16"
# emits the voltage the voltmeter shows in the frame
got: kV 55
